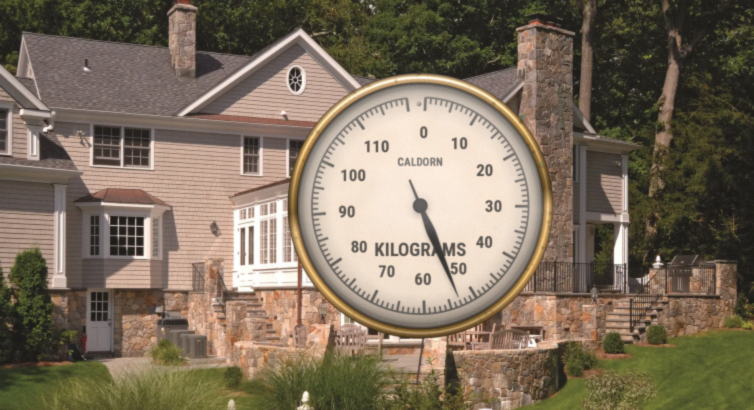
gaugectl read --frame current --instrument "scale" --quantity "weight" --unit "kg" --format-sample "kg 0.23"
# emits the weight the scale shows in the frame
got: kg 53
